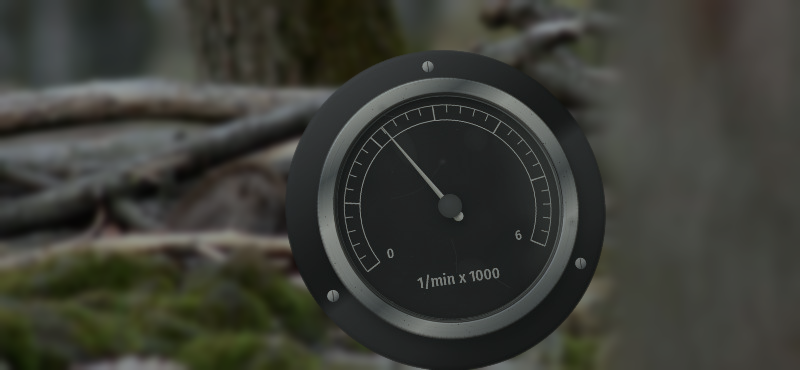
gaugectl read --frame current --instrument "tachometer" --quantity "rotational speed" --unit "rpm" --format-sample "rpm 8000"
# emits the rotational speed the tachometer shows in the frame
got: rpm 2200
